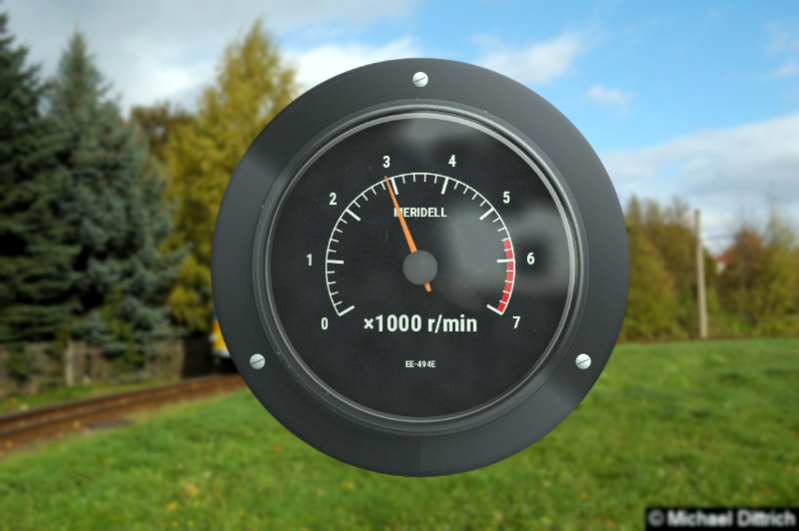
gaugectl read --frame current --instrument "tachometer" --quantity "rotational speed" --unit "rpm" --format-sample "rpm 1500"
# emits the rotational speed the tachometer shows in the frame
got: rpm 2900
